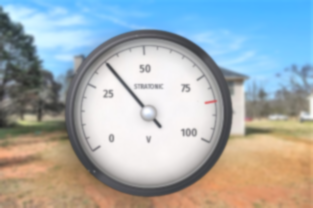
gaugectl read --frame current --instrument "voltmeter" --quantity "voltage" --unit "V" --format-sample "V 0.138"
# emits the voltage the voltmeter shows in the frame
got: V 35
